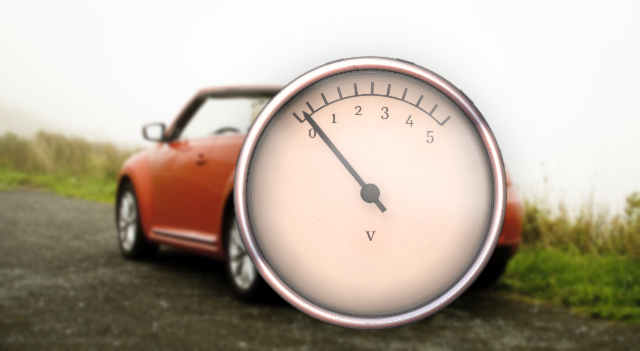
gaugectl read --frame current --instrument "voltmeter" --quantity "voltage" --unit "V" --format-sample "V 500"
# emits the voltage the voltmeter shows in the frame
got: V 0.25
